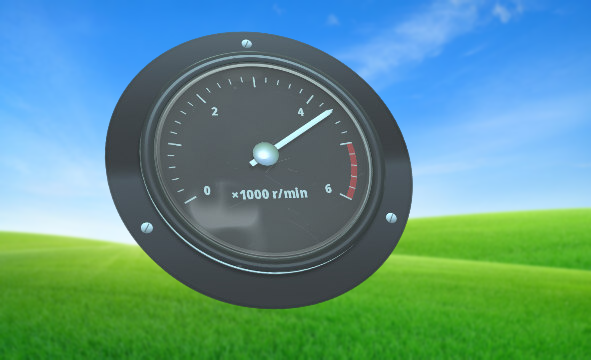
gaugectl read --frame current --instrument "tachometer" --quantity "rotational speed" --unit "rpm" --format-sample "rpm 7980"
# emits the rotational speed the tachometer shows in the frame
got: rpm 4400
